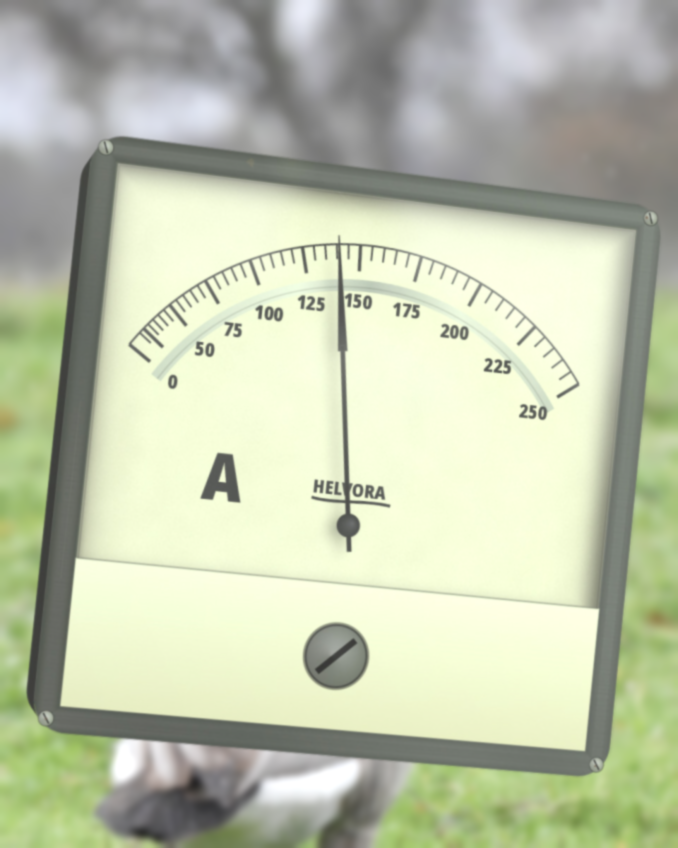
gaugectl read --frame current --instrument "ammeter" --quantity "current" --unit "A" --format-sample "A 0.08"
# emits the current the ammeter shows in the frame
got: A 140
